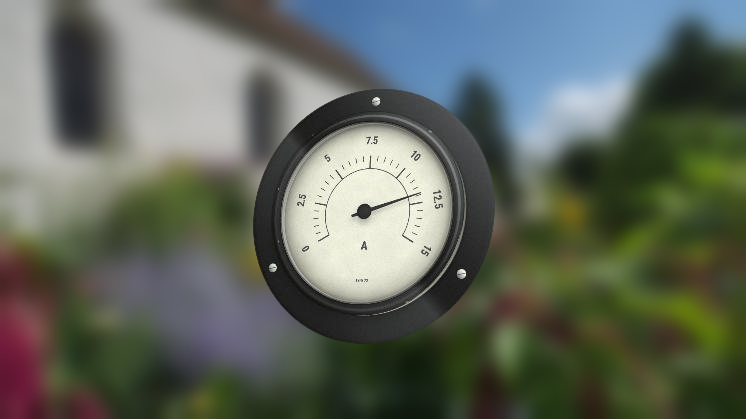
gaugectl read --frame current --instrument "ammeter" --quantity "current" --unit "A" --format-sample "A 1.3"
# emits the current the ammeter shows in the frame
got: A 12
